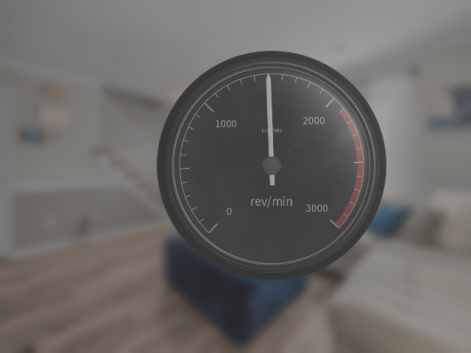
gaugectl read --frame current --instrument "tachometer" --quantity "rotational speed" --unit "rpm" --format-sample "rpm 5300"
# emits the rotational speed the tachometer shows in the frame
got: rpm 1500
